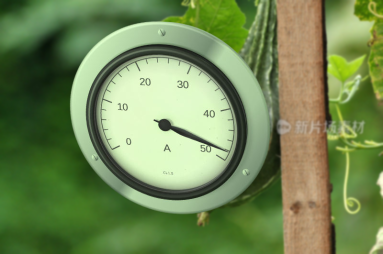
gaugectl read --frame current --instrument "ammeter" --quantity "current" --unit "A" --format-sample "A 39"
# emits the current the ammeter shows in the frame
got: A 48
